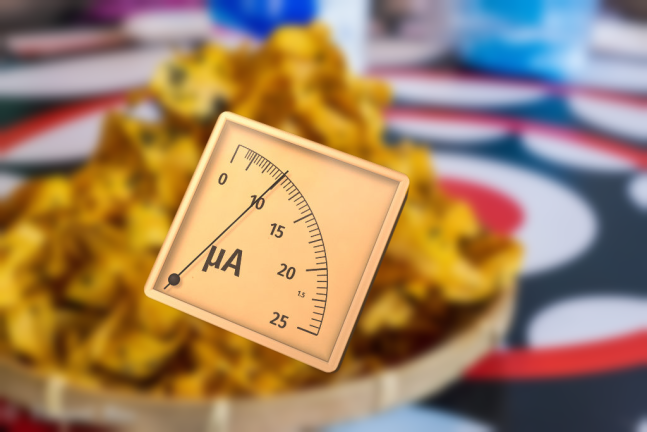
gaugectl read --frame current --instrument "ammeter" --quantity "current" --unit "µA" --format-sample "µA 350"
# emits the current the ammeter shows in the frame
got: µA 10
